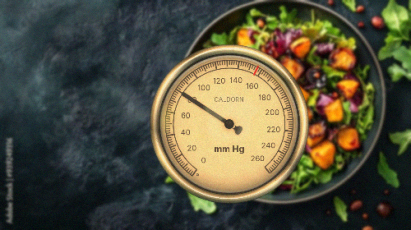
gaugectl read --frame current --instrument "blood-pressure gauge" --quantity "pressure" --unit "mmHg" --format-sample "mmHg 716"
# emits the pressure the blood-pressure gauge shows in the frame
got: mmHg 80
